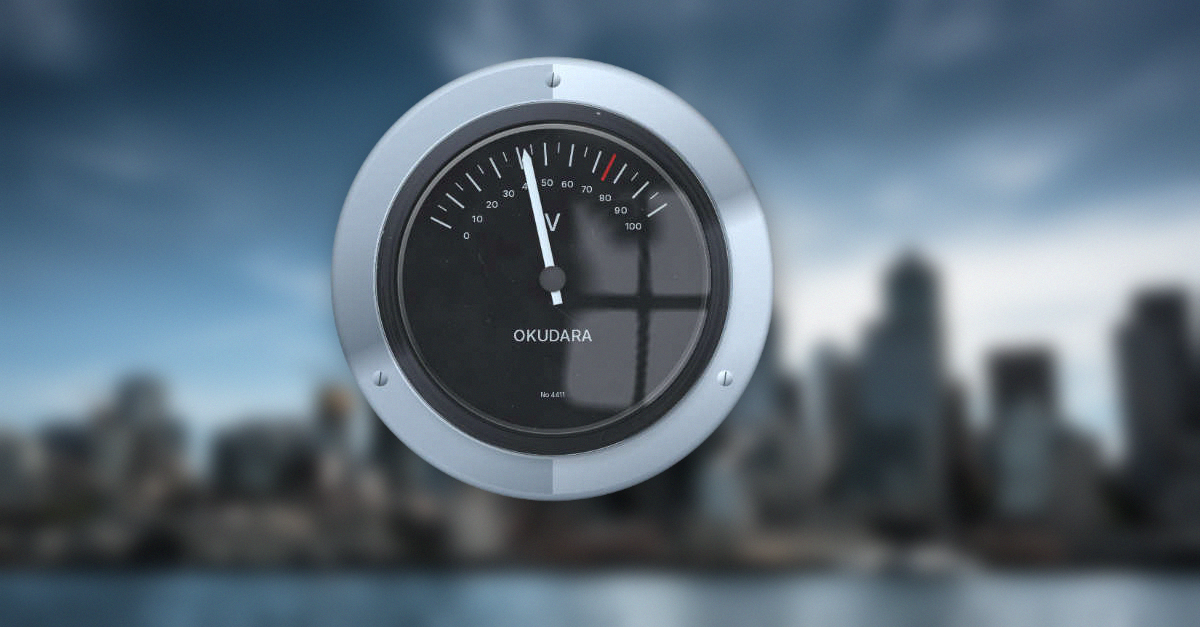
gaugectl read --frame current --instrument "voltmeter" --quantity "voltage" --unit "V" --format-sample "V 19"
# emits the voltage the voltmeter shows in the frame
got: V 42.5
